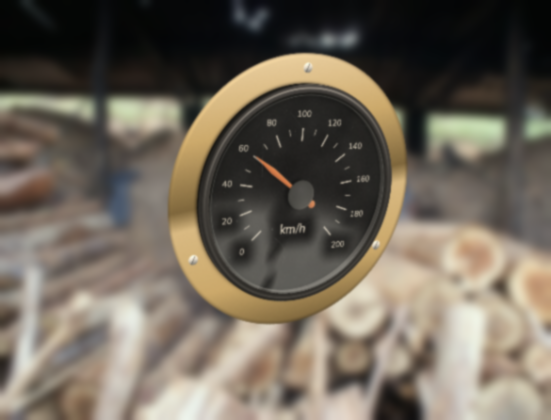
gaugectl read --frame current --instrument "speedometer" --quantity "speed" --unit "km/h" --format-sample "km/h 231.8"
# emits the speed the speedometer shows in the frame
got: km/h 60
